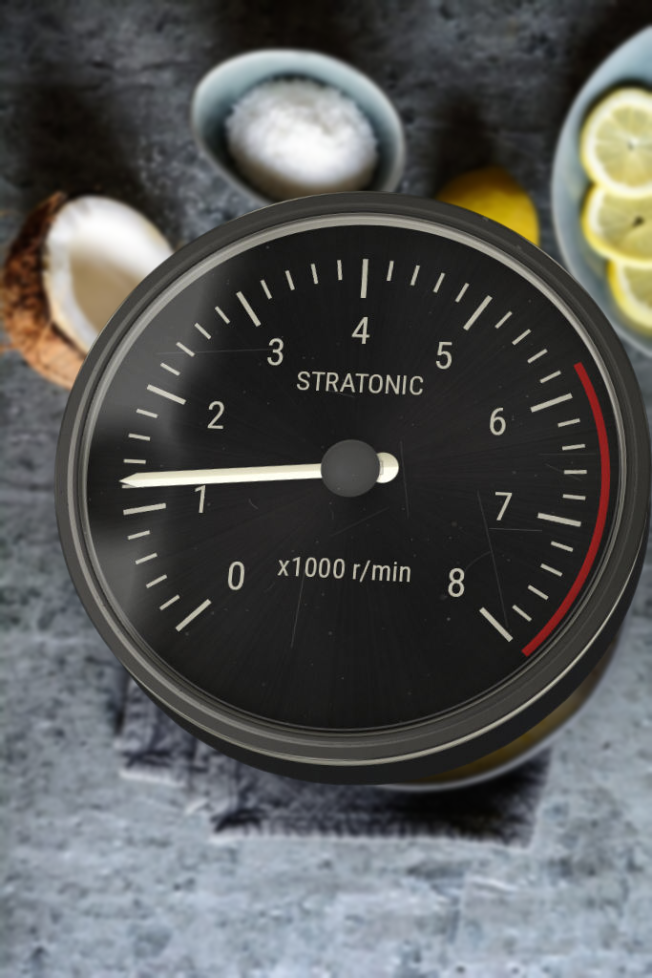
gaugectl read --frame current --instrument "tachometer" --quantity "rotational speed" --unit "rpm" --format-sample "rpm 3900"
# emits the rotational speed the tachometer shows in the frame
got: rpm 1200
